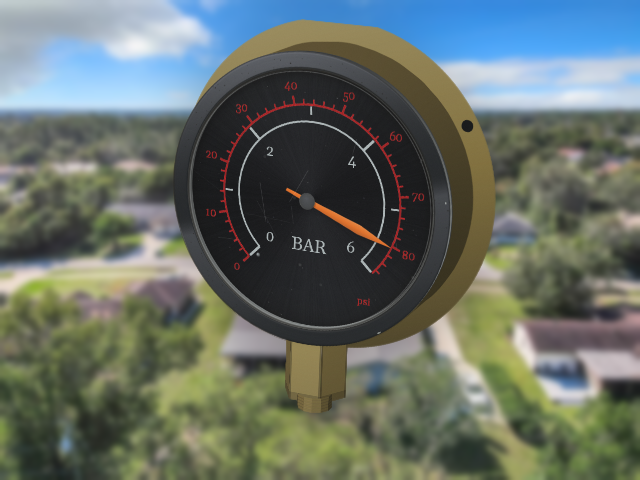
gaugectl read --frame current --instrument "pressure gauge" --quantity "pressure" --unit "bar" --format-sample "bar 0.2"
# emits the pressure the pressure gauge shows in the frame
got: bar 5.5
